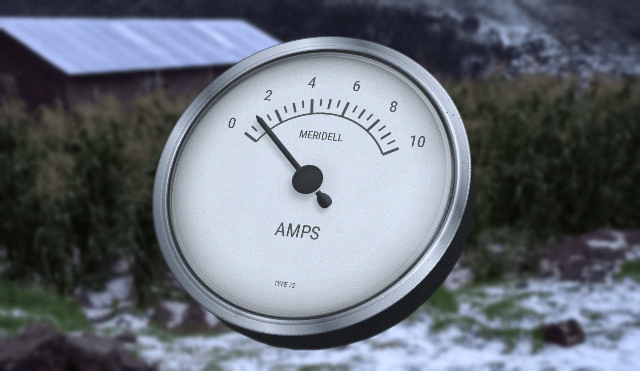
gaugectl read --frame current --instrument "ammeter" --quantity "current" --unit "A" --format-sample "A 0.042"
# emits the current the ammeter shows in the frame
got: A 1
